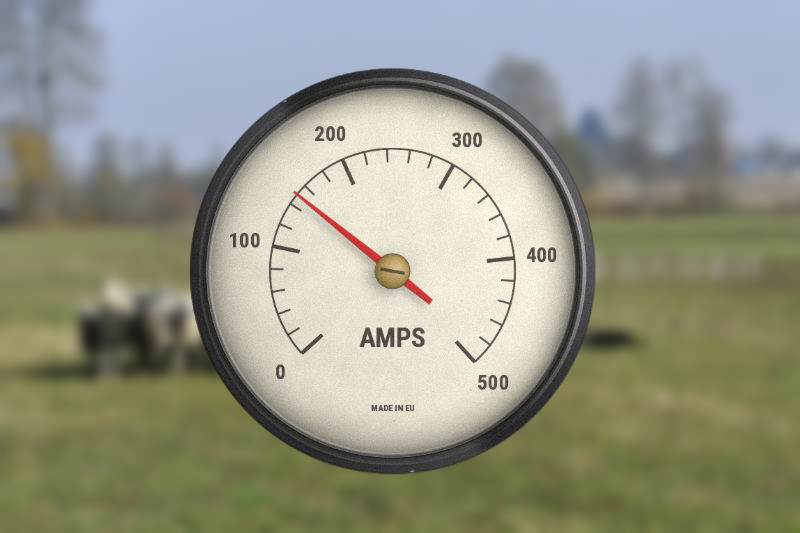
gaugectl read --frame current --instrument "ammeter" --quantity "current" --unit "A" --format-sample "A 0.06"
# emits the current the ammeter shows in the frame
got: A 150
